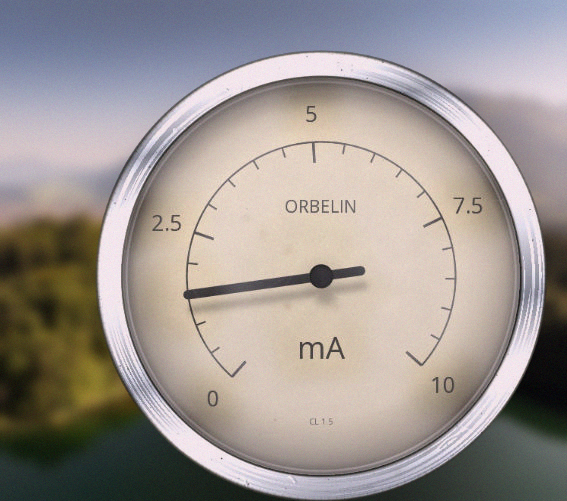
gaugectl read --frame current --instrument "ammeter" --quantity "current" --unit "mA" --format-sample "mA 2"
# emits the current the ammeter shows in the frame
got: mA 1.5
